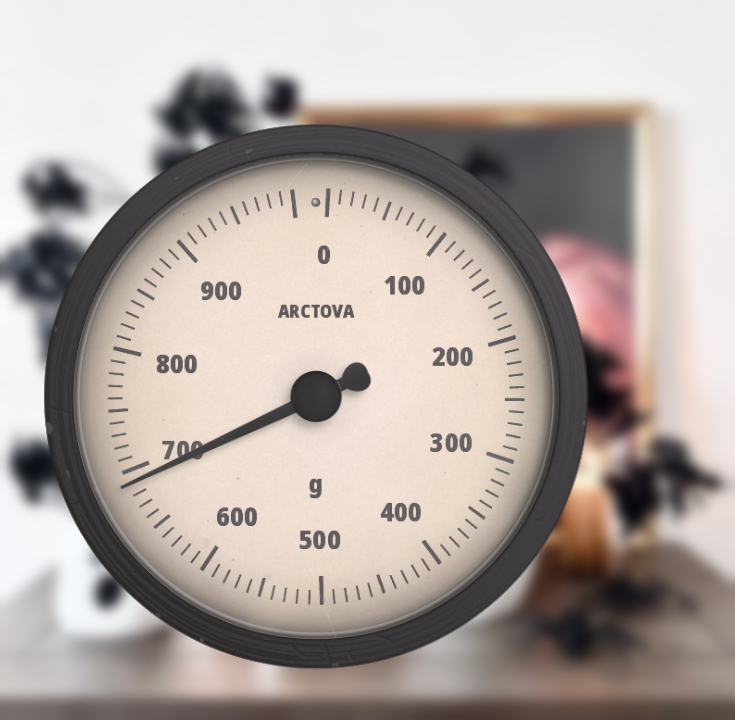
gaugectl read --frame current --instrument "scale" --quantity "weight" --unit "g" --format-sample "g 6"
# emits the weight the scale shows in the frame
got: g 690
